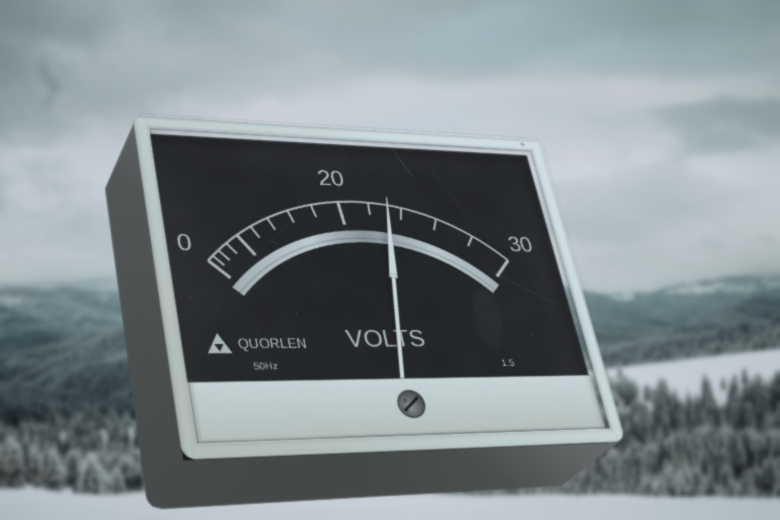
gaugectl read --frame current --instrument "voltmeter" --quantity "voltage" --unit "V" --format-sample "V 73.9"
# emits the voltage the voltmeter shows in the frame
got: V 23
